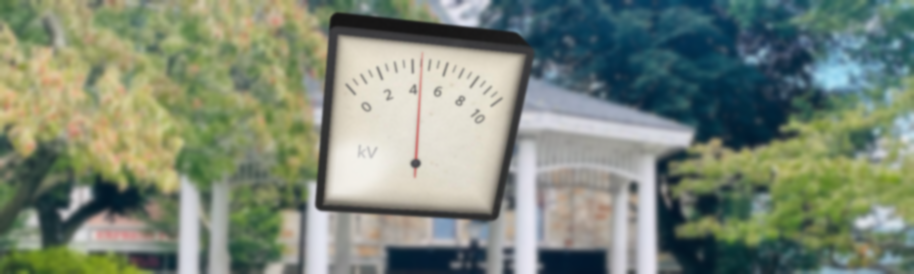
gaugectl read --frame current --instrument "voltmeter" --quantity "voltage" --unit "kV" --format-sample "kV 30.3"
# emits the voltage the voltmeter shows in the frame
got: kV 4.5
